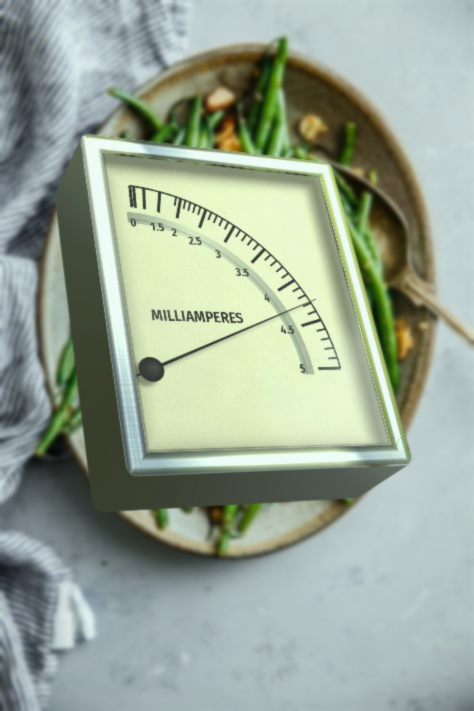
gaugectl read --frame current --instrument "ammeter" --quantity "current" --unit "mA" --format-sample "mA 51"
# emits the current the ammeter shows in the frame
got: mA 4.3
